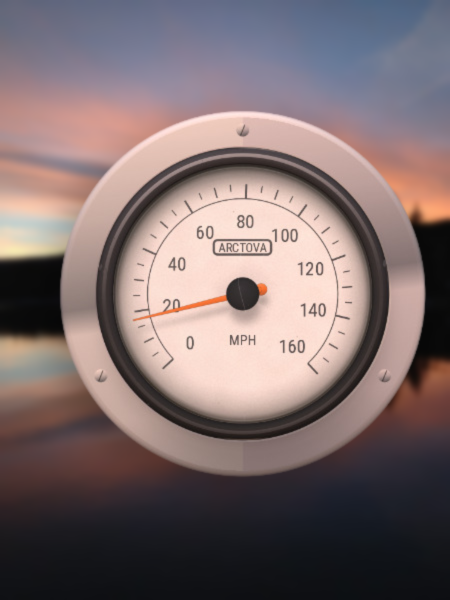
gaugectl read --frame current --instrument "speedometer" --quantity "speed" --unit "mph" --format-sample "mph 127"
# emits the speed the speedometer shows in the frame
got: mph 17.5
